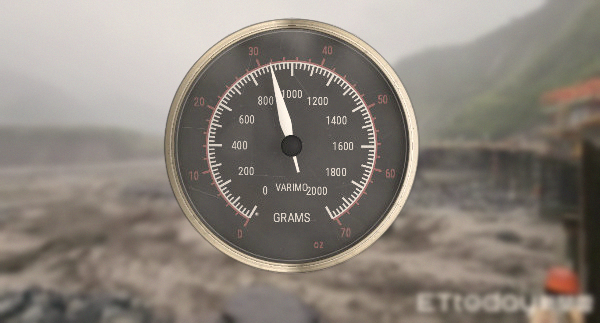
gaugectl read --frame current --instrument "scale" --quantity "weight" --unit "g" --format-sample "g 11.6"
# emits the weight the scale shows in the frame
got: g 900
